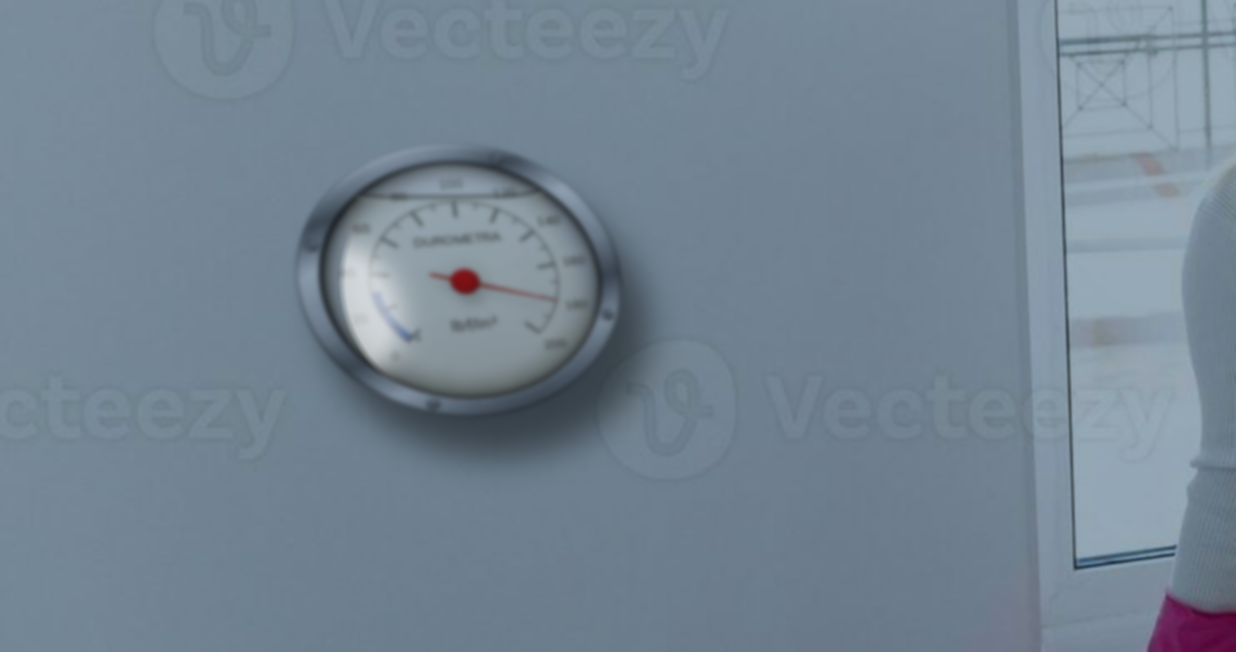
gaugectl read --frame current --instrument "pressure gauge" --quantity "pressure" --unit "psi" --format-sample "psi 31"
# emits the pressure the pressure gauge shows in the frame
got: psi 180
